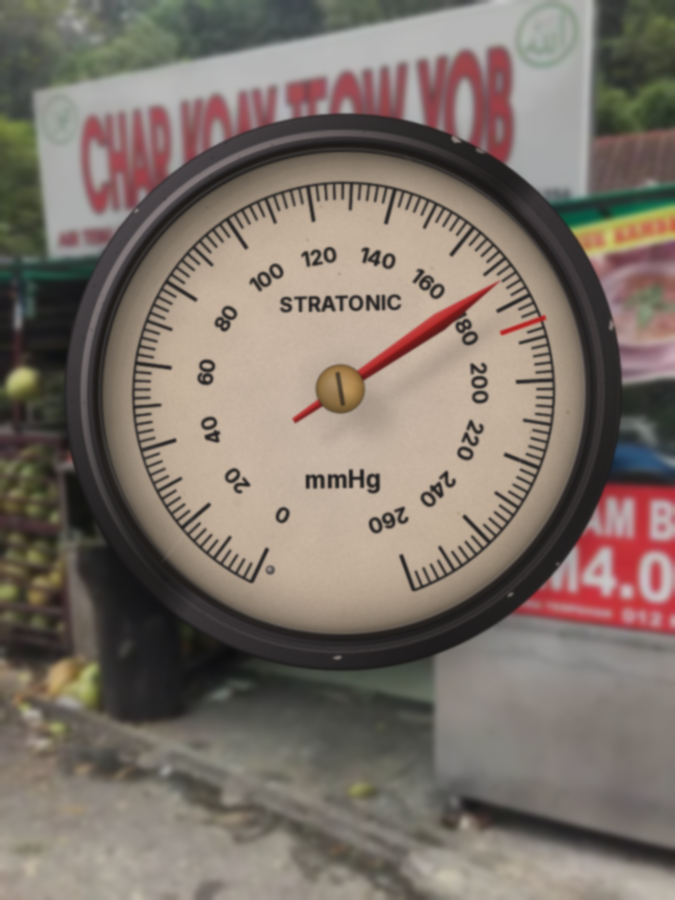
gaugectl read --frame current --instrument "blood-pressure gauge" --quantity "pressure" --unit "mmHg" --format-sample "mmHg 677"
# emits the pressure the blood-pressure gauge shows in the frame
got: mmHg 174
